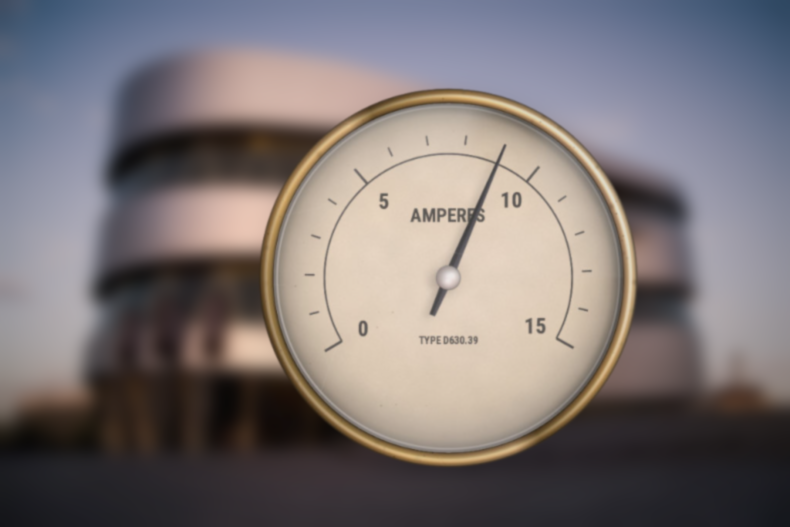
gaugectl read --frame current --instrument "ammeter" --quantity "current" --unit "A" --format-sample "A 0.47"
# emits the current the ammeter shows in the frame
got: A 9
